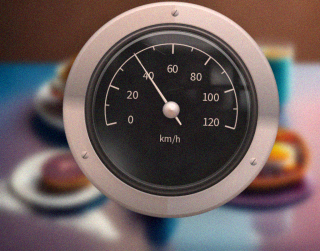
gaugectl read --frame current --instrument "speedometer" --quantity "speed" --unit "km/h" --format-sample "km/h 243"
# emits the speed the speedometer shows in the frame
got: km/h 40
